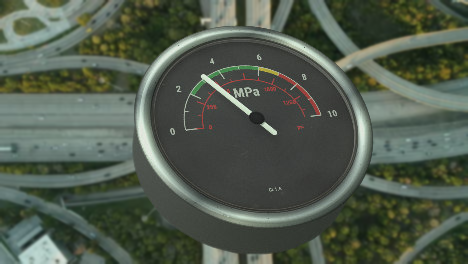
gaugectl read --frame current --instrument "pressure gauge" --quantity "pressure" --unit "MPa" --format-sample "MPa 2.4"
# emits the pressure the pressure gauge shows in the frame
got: MPa 3
